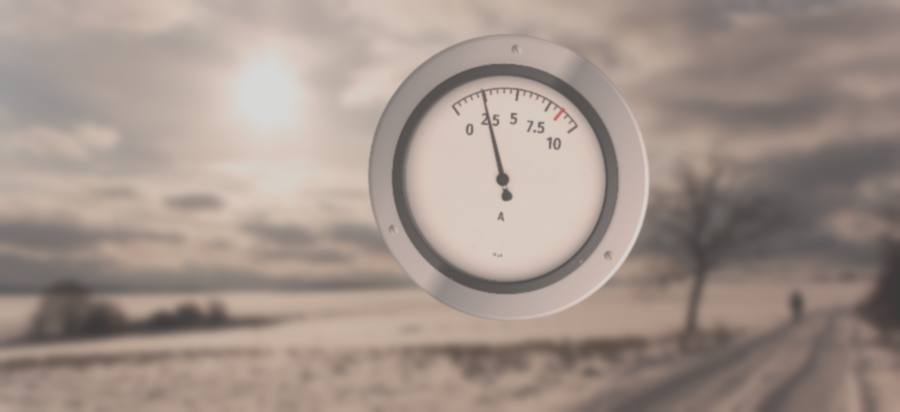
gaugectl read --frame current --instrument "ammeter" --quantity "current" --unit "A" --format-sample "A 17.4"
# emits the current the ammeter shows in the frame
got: A 2.5
